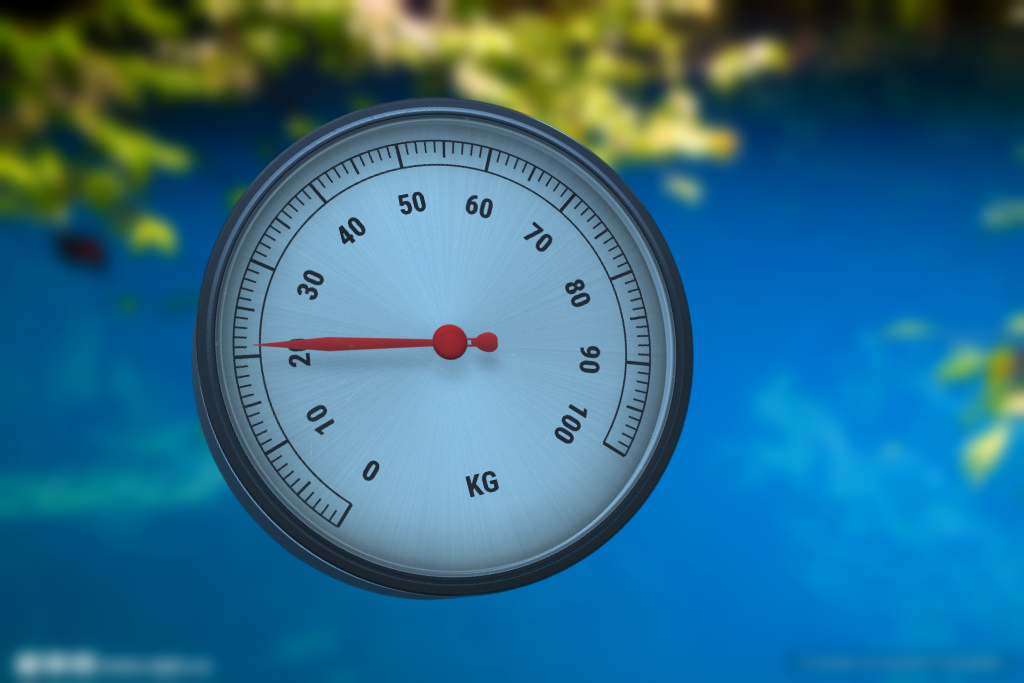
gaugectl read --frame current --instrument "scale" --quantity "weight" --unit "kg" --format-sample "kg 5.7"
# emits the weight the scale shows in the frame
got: kg 21
